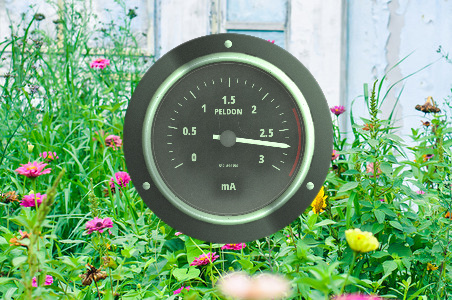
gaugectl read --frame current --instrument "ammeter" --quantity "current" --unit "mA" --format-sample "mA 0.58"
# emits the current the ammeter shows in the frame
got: mA 2.7
